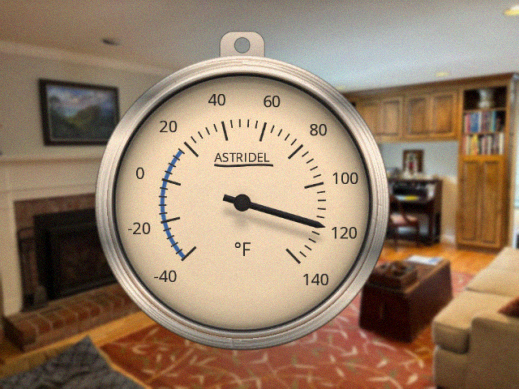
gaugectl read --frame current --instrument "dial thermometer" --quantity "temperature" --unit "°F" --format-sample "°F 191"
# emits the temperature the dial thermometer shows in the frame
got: °F 120
